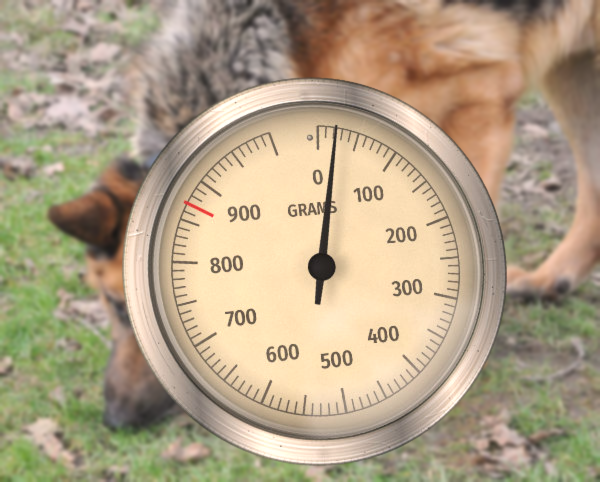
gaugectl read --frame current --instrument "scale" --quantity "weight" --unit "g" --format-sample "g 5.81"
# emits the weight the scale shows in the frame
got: g 20
